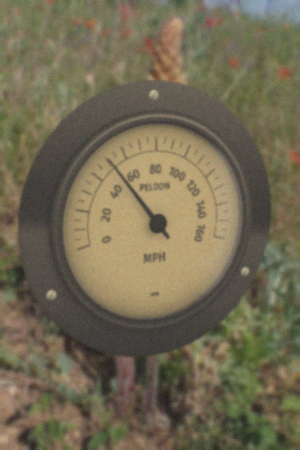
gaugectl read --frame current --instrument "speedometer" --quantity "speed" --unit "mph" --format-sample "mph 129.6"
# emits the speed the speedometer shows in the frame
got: mph 50
